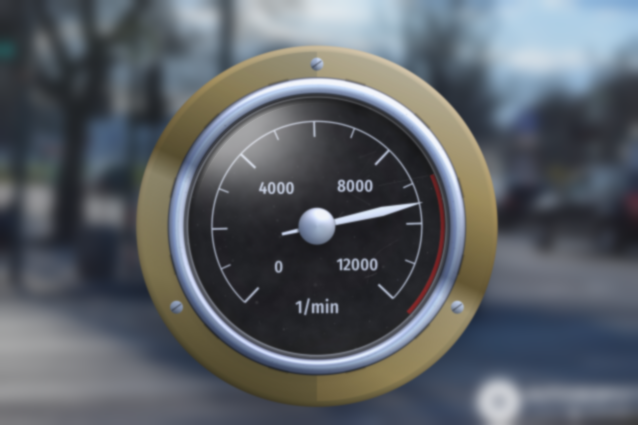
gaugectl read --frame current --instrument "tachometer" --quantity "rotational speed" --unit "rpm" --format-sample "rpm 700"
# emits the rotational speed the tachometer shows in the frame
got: rpm 9500
